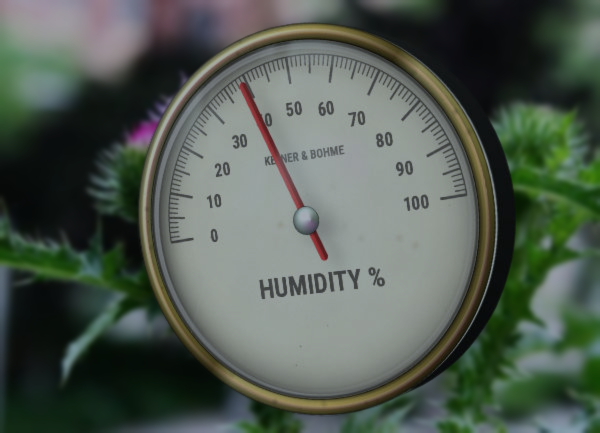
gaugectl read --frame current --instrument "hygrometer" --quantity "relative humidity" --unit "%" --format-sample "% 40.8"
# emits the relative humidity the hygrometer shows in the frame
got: % 40
